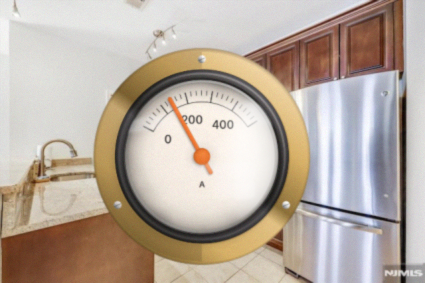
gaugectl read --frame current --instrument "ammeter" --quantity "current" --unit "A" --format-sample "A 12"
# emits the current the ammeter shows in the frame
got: A 140
